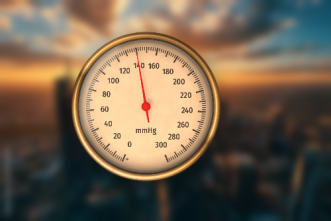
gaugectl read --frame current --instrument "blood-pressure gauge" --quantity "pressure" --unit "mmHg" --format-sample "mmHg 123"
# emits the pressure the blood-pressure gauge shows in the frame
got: mmHg 140
